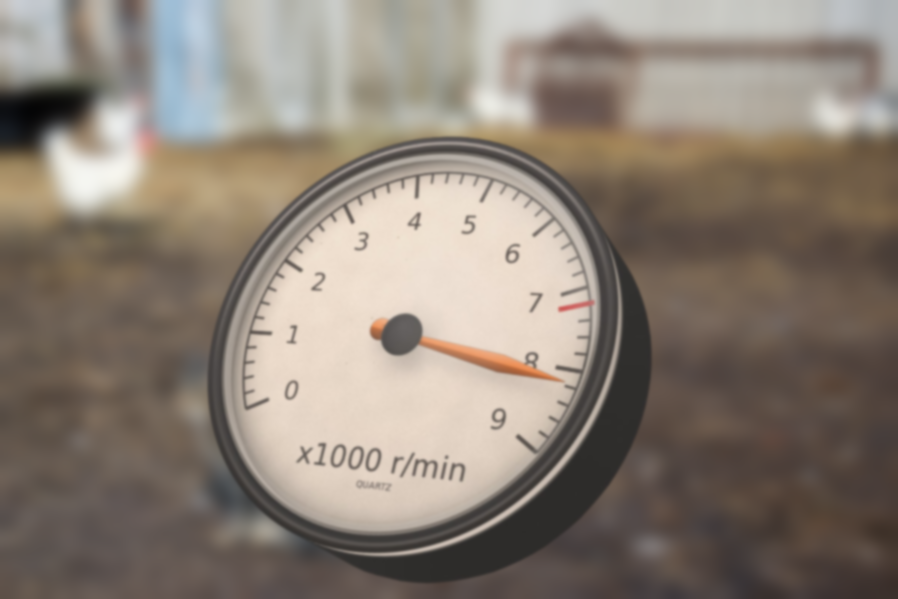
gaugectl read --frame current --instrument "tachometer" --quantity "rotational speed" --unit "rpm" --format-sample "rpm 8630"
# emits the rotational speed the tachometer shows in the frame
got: rpm 8200
